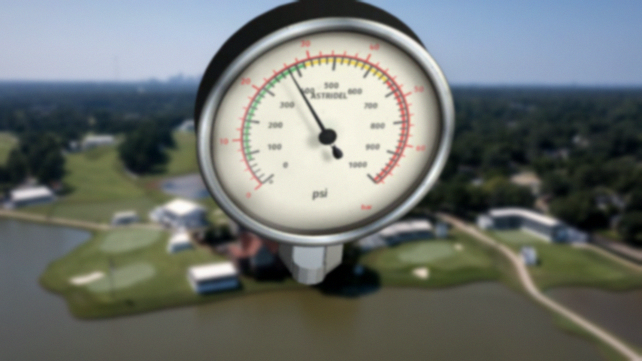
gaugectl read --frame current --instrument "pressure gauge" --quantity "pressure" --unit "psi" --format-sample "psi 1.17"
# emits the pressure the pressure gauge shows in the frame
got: psi 380
